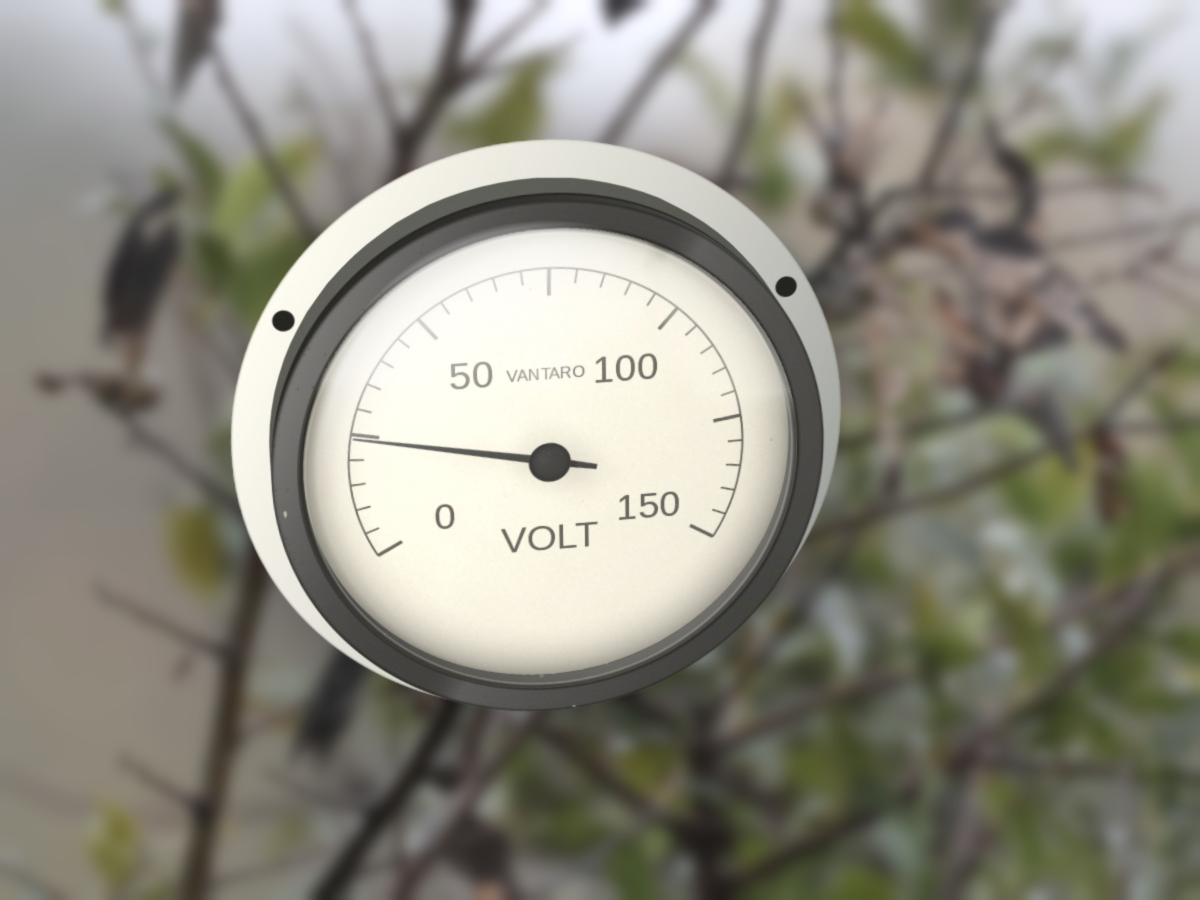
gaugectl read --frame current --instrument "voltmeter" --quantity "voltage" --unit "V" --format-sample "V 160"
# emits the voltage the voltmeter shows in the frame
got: V 25
